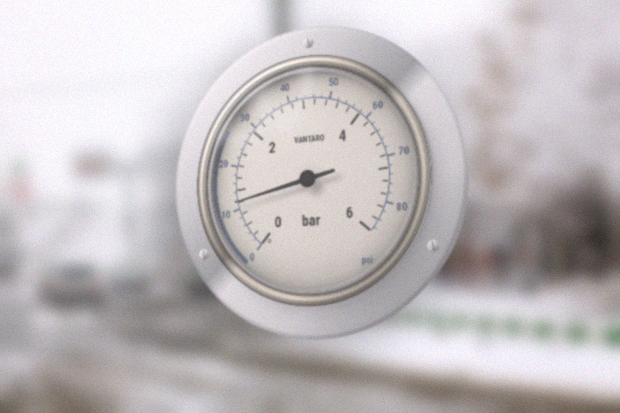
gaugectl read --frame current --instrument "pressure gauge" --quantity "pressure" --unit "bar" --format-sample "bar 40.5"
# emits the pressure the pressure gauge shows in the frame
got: bar 0.8
